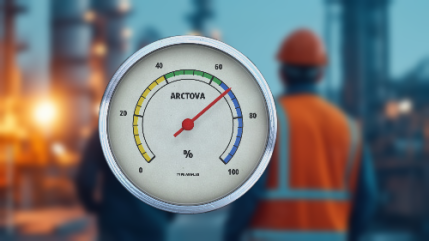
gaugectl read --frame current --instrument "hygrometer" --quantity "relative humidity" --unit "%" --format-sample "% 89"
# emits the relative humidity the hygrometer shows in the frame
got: % 68
